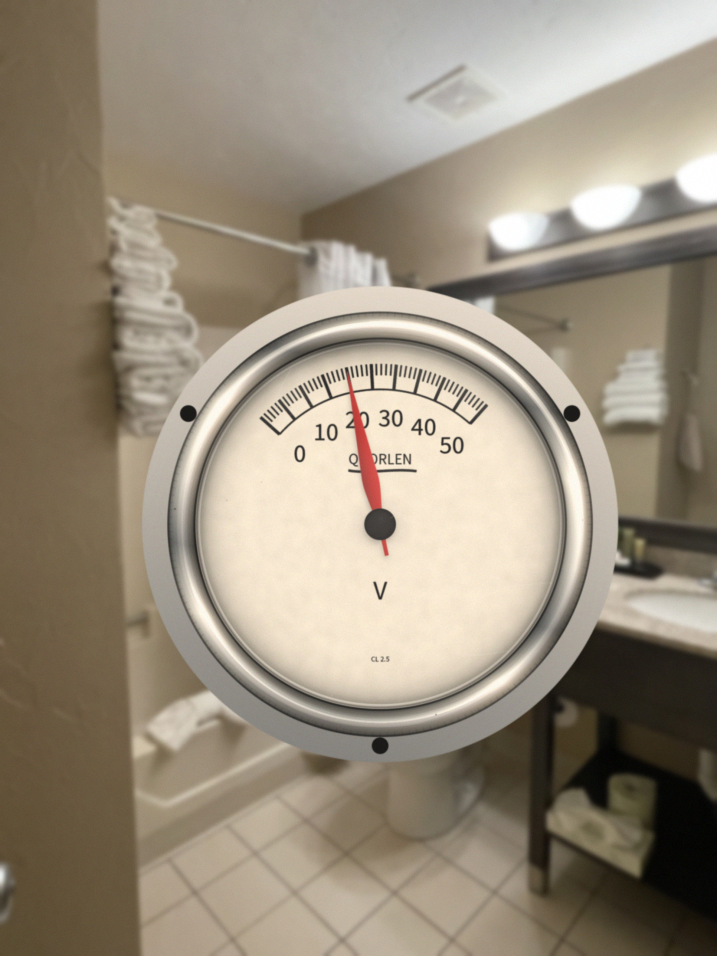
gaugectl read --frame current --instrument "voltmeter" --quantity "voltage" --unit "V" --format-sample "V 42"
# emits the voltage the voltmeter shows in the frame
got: V 20
